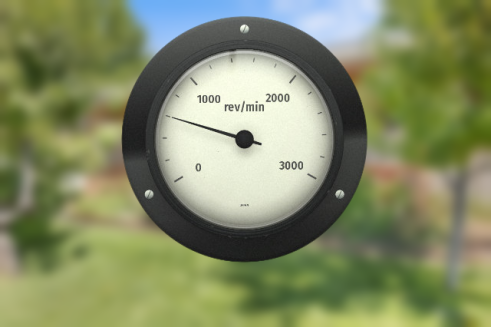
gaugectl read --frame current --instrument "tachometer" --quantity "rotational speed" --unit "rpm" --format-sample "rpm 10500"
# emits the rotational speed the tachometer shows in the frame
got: rpm 600
